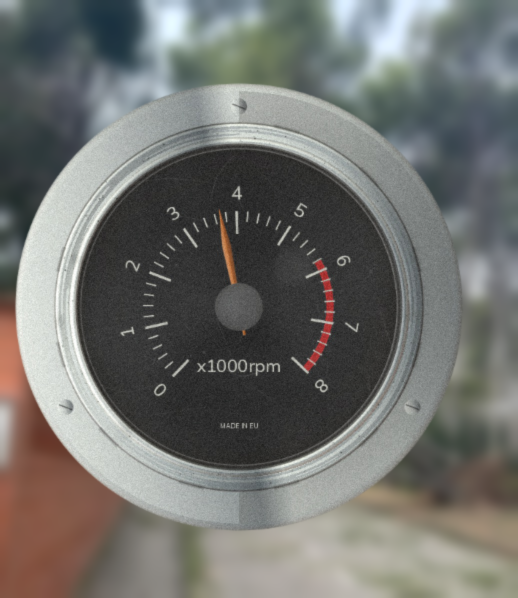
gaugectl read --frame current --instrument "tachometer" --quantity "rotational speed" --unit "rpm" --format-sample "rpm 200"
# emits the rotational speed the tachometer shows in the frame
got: rpm 3700
